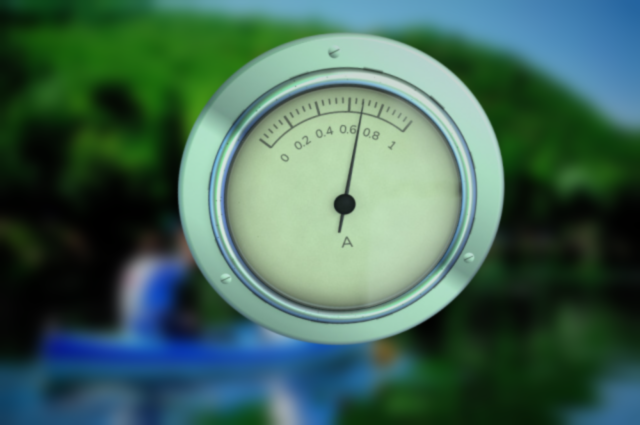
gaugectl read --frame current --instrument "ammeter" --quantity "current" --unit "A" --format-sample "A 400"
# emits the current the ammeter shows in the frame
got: A 0.68
